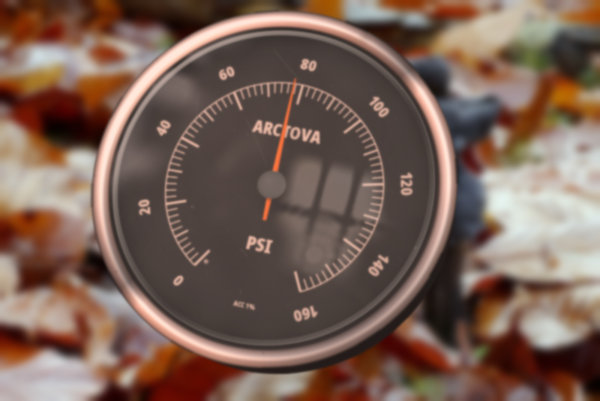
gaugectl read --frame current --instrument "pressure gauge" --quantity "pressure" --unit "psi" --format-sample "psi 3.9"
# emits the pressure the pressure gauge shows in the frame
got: psi 78
